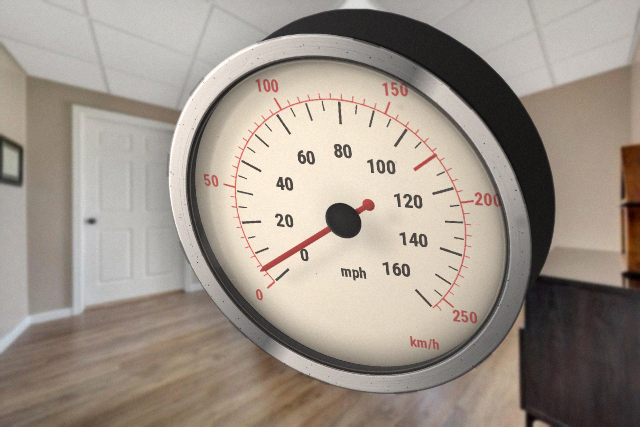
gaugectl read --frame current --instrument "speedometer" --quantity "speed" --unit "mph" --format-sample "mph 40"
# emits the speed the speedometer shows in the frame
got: mph 5
